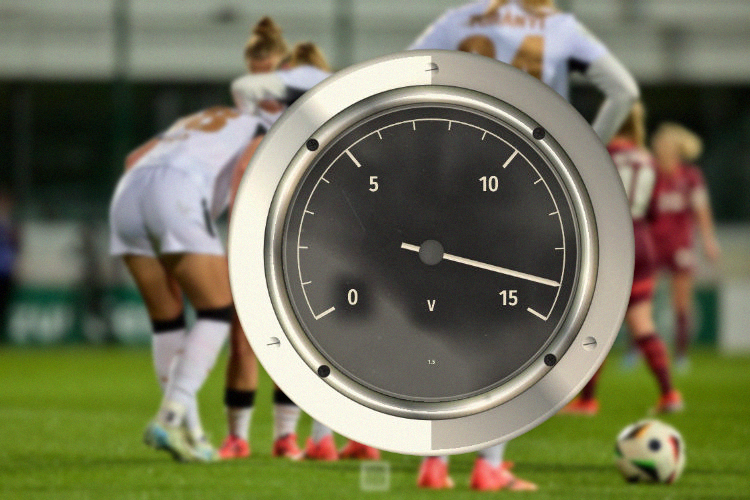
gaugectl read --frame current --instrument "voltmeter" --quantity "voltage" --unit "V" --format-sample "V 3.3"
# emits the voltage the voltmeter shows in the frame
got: V 14
